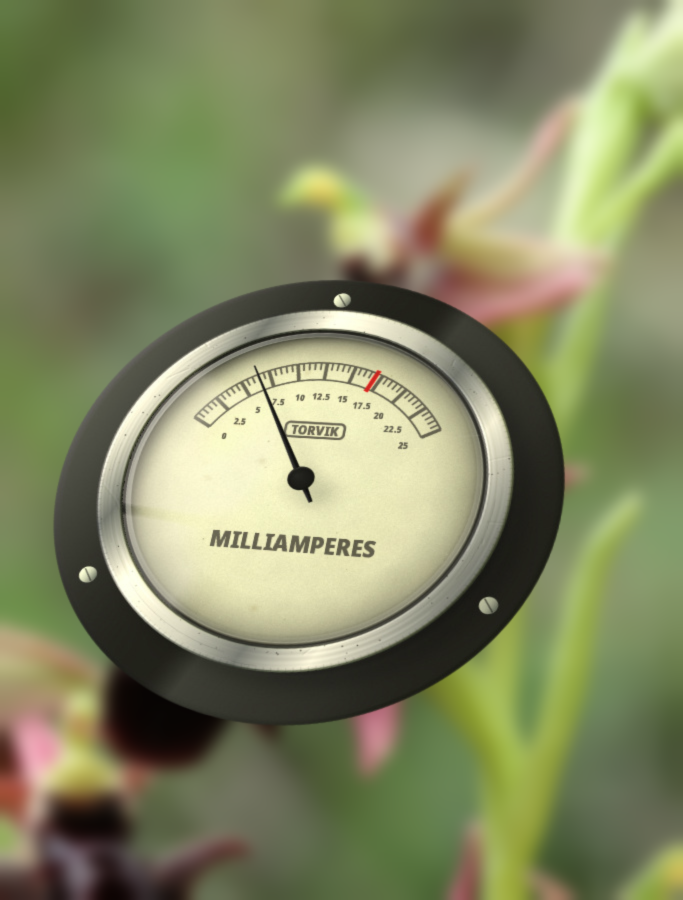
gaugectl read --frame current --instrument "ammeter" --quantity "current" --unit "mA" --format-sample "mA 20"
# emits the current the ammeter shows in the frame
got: mA 6.5
